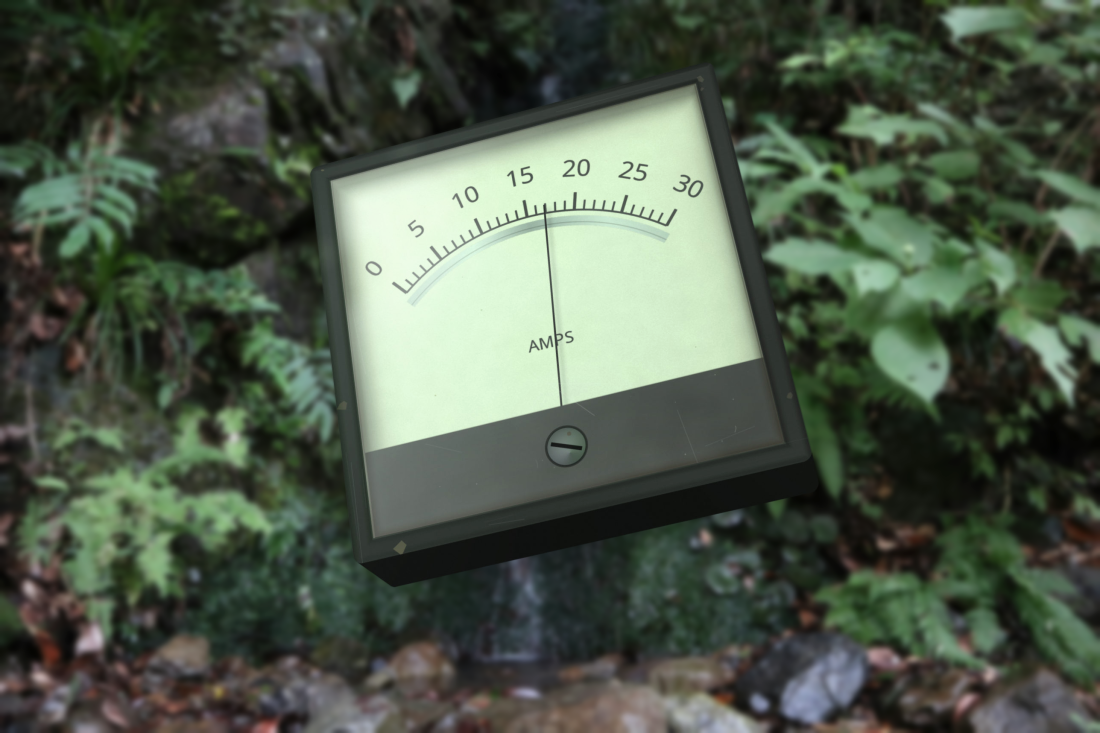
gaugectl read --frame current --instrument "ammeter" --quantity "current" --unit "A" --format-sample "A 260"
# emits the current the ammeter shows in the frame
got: A 17
